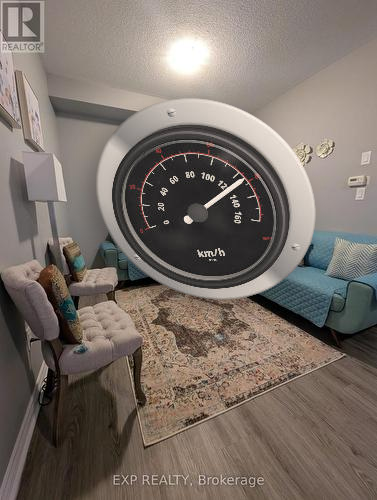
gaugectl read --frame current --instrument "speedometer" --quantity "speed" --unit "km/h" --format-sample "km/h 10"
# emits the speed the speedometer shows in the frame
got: km/h 125
